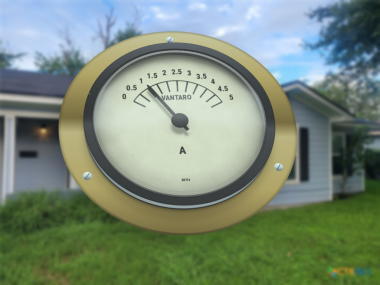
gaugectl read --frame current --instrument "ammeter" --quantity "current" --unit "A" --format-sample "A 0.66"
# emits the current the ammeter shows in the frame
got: A 1
